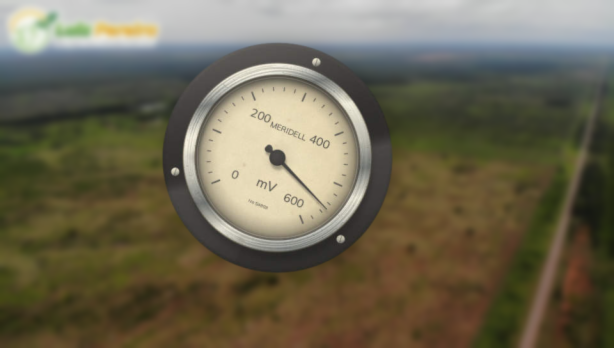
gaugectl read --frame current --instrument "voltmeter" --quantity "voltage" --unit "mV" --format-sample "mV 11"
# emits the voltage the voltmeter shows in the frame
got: mV 550
